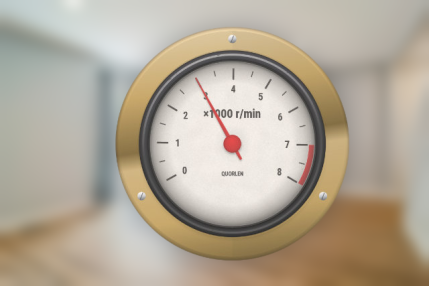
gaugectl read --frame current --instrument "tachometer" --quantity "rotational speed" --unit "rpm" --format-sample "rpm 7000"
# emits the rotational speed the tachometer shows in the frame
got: rpm 3000
